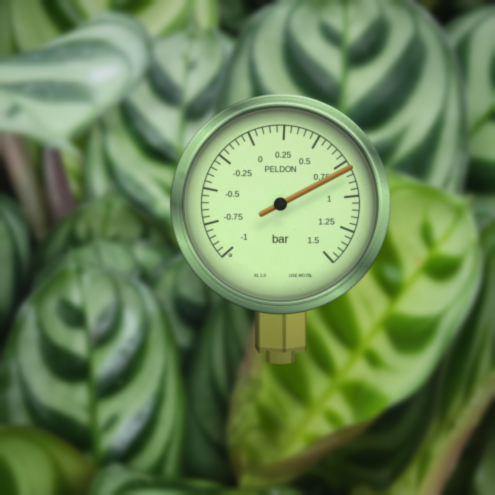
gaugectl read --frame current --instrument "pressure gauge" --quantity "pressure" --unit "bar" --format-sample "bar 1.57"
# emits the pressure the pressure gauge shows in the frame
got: bar 0.8
